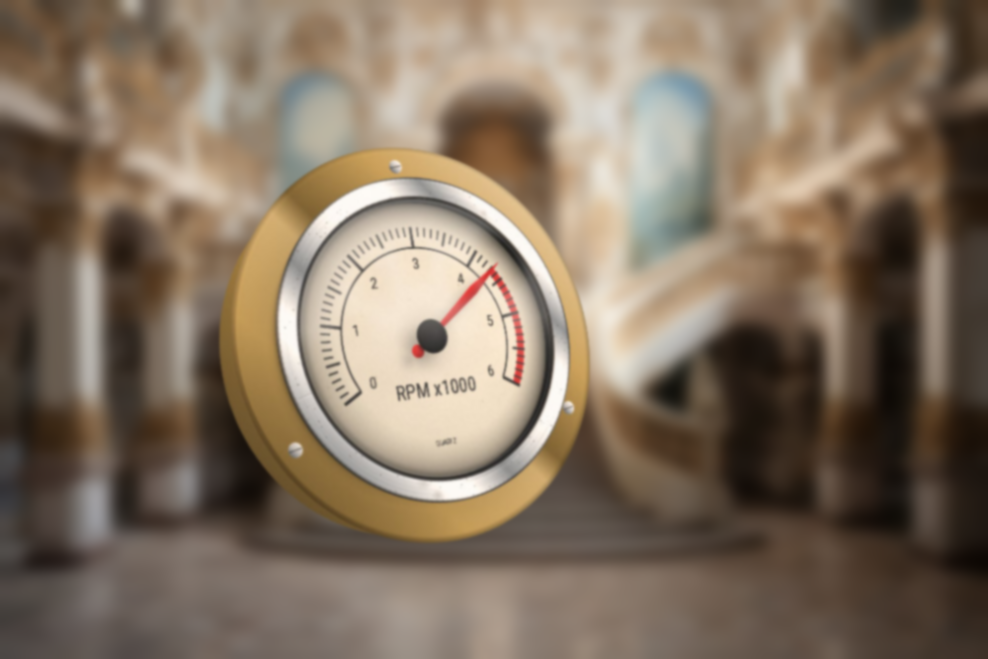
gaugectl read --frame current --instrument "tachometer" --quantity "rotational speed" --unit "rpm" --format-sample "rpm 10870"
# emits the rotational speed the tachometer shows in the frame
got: rpm 4300
